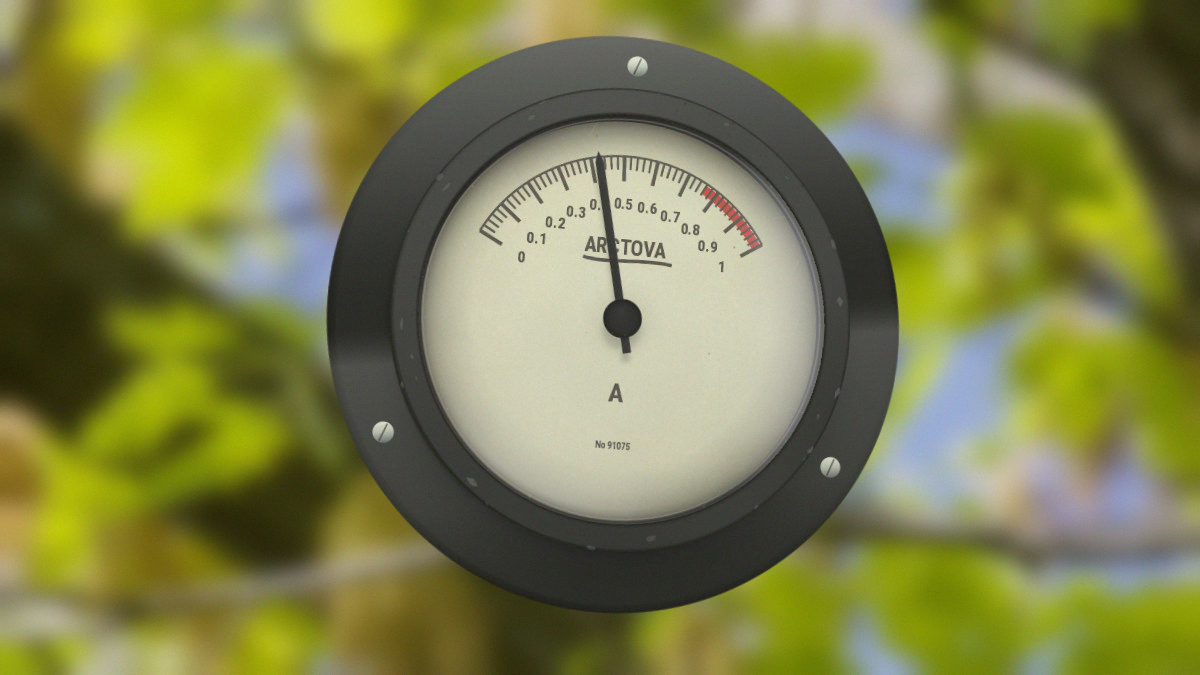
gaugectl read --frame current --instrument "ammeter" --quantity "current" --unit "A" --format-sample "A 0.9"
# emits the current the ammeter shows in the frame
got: A 0.42
